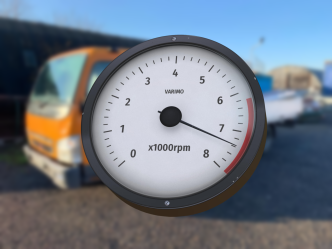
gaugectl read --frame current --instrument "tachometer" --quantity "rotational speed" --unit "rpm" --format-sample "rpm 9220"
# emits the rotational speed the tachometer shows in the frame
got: rpm 7400
